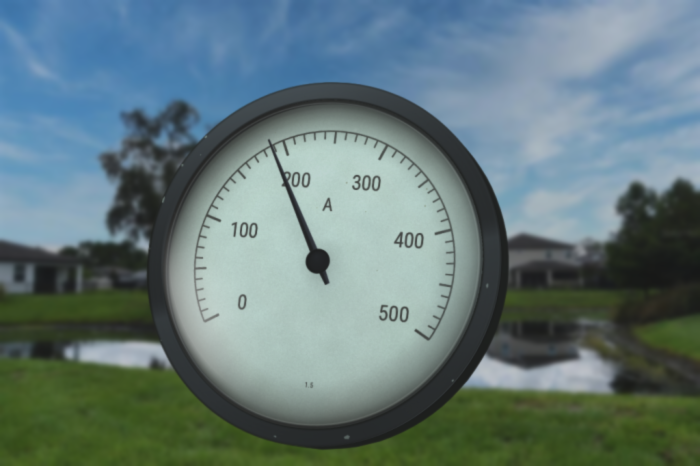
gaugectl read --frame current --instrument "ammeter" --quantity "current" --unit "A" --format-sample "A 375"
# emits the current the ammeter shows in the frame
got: A 190
